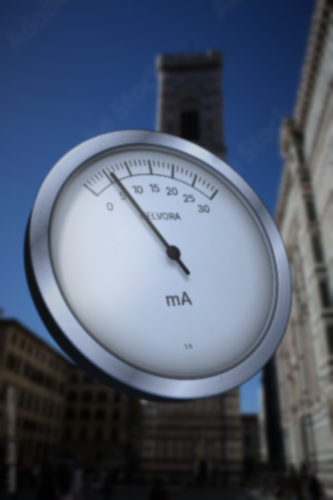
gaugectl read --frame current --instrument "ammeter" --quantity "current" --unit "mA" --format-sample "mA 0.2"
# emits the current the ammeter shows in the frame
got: mA 5
